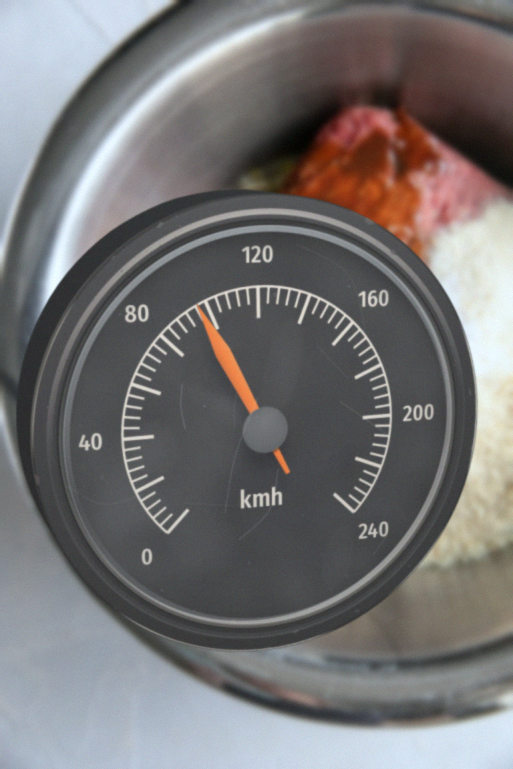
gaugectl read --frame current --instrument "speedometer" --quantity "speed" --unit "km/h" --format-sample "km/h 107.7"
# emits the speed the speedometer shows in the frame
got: km/h 96
